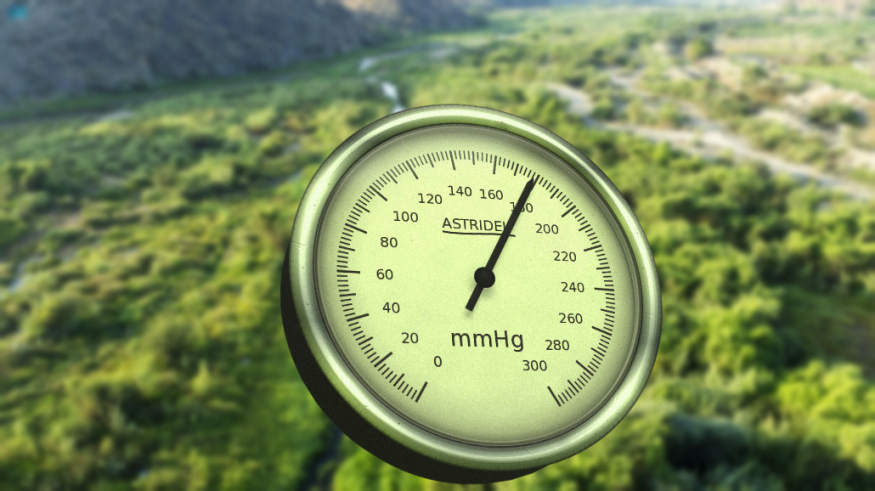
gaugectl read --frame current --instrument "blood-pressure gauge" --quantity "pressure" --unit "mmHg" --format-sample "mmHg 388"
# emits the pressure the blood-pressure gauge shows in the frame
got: mmHg 178
